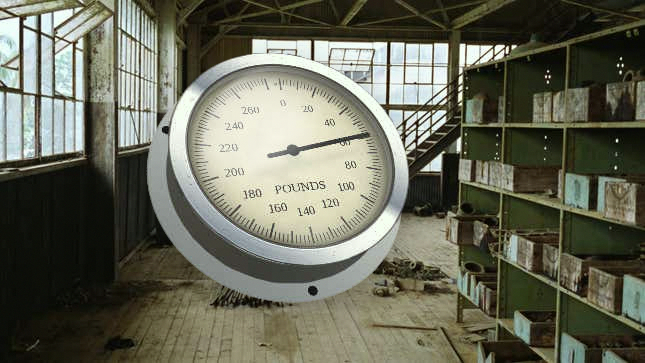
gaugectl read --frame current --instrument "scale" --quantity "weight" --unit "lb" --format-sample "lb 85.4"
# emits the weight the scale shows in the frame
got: lb 60
